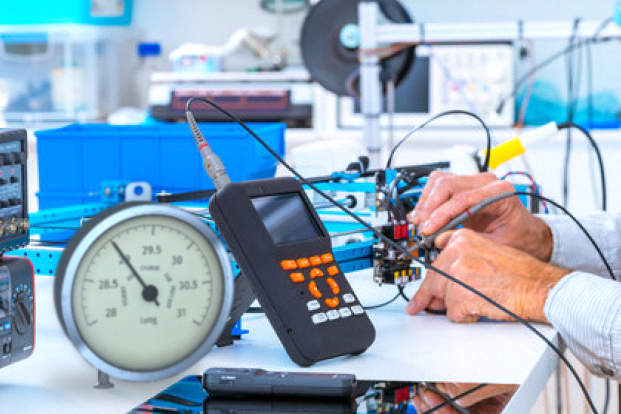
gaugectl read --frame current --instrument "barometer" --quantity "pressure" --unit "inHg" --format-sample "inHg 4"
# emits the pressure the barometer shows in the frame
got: inHg 29
